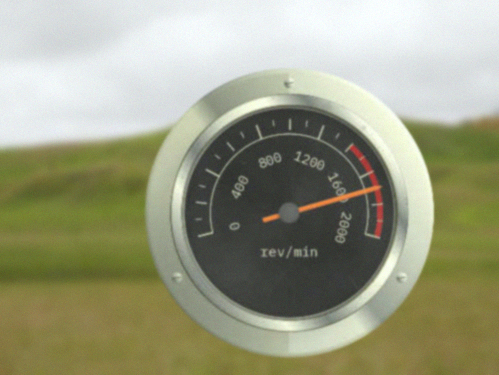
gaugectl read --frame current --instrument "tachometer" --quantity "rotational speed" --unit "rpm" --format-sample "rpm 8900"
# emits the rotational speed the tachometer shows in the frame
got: rpm 1700
